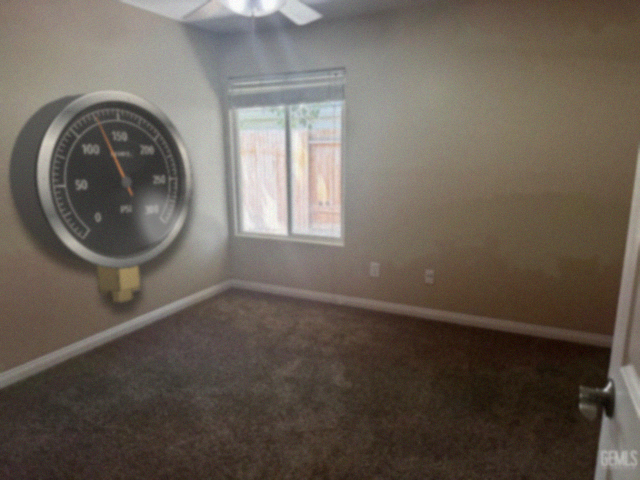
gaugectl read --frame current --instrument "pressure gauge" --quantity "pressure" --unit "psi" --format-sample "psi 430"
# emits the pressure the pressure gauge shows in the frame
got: psi 125
